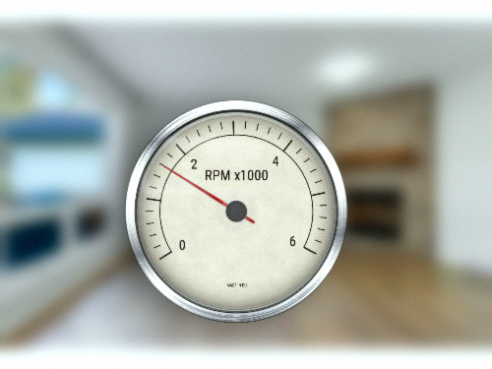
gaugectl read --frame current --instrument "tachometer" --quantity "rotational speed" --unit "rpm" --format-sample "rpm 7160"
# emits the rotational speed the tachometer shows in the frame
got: rpm 1600
